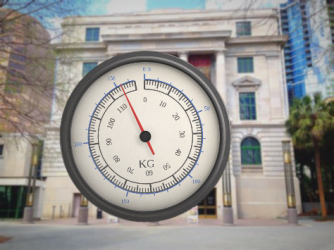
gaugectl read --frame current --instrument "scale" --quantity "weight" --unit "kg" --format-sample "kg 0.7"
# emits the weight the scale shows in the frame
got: kg 115
